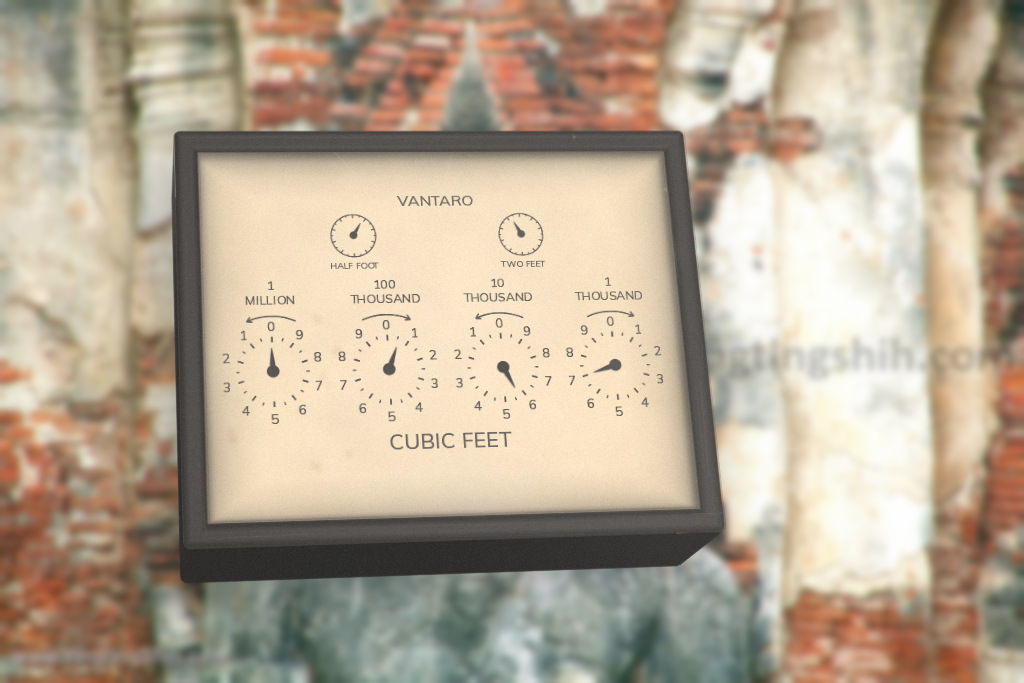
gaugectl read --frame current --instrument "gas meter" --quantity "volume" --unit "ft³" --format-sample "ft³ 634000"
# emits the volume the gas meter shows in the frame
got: ft³ 5700
